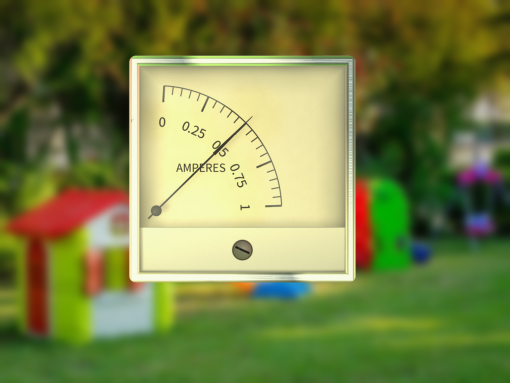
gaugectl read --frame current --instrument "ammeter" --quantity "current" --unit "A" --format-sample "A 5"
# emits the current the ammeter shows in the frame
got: A 0.5
